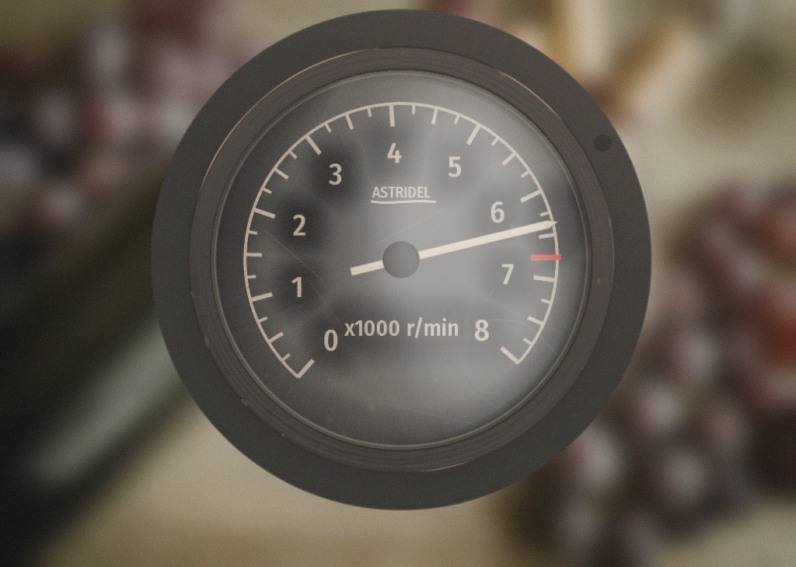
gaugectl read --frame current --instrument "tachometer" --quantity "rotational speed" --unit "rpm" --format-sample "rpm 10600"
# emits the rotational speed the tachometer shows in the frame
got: rpm 6375
